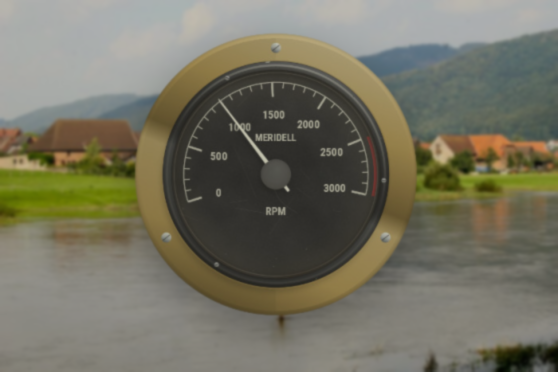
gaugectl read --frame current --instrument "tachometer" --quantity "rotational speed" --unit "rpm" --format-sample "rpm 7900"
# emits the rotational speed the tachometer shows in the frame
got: rpm 1000
